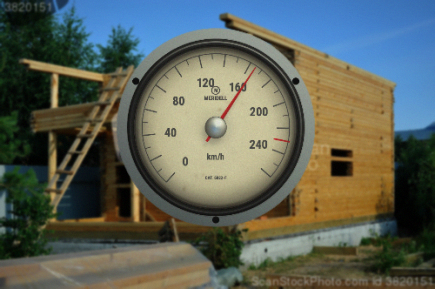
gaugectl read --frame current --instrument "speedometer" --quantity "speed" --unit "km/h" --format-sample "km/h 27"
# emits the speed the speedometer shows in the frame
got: km/h 165
